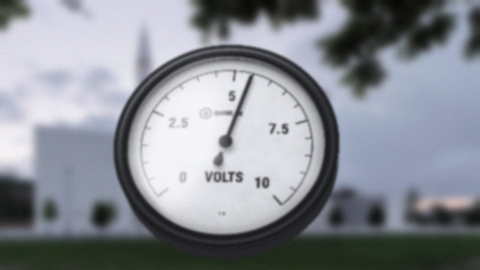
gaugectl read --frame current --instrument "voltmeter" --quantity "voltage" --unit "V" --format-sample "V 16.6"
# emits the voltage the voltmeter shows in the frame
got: V 5.5
